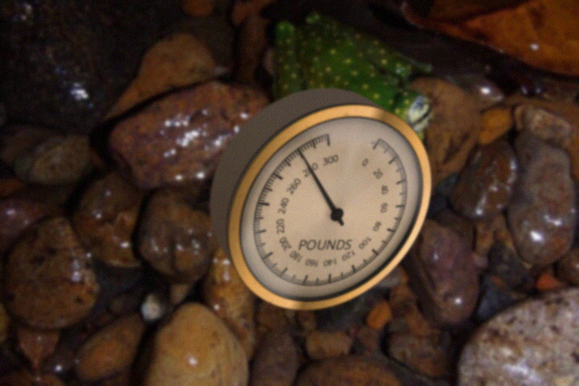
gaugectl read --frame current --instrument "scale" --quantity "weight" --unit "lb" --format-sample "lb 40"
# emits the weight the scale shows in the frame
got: lb 280
